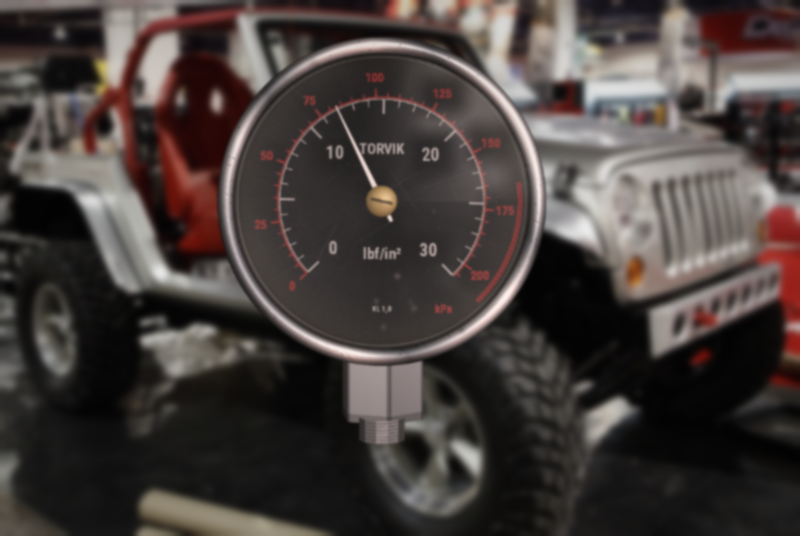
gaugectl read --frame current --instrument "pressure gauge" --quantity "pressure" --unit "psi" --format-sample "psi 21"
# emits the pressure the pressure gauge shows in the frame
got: psi 12
